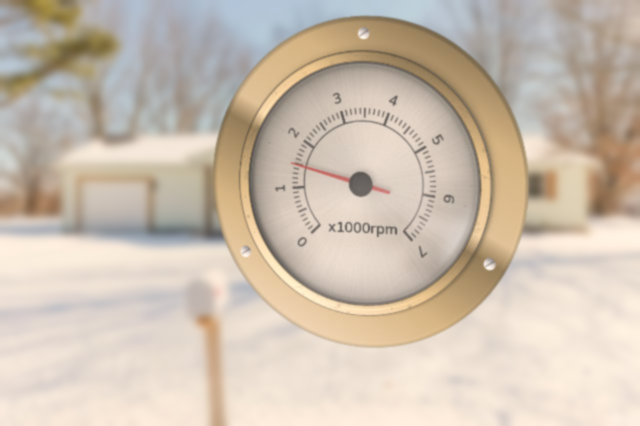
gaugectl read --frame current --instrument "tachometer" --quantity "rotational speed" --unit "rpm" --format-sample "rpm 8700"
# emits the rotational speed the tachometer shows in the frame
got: rpm 1500
